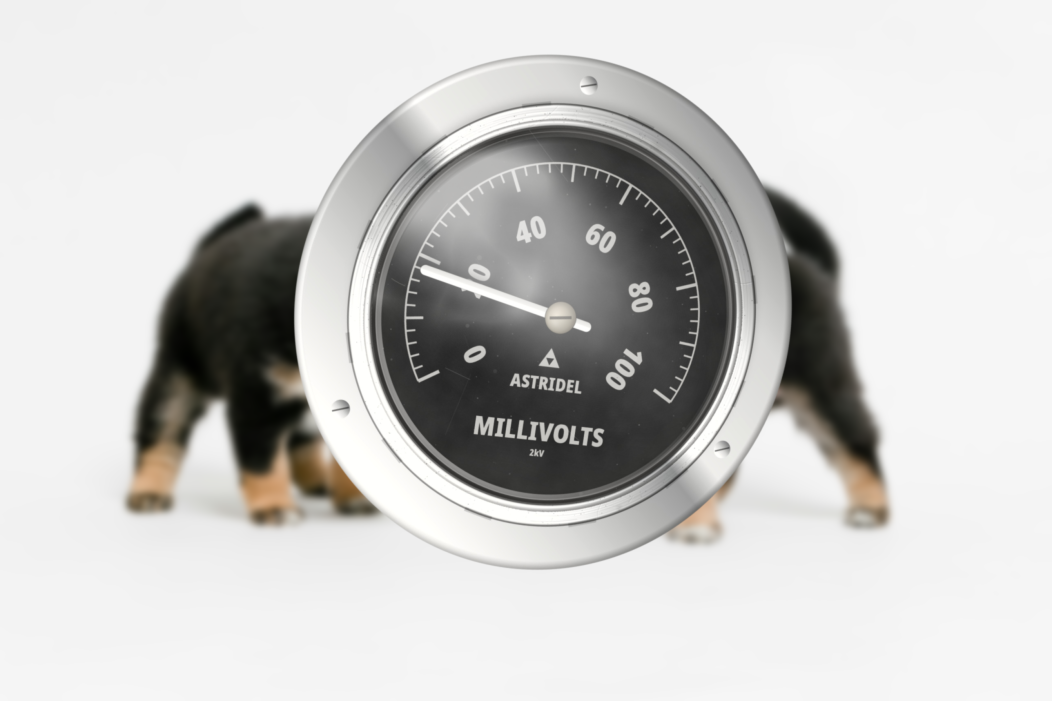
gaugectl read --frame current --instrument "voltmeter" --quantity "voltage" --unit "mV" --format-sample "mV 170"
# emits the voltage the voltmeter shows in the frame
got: mV 18
